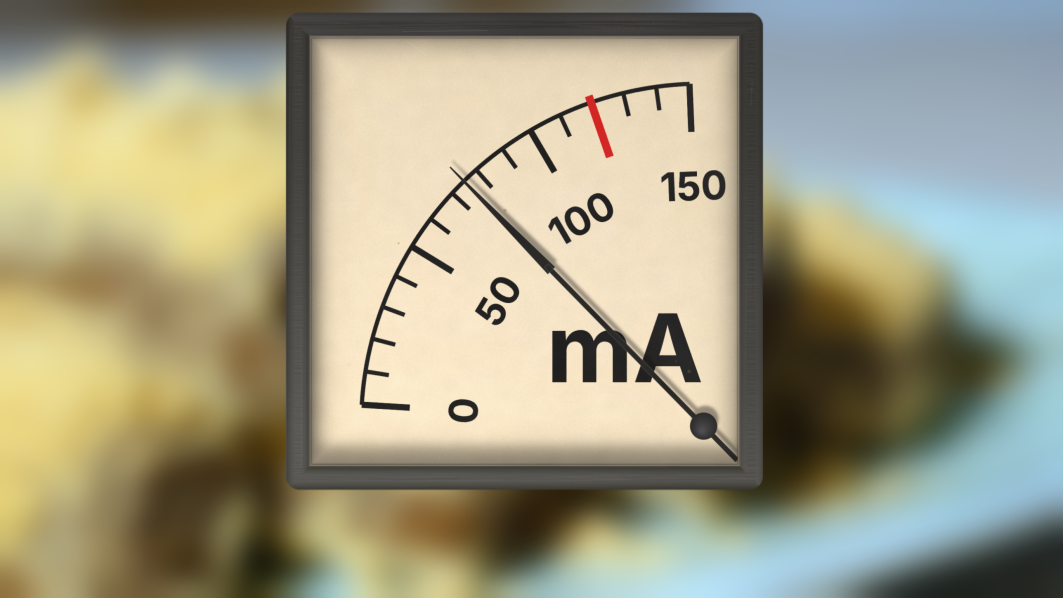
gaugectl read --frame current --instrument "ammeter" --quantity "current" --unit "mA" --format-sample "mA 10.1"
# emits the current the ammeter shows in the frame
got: mA 75
